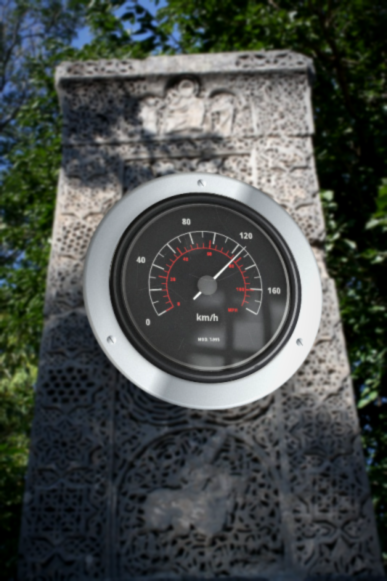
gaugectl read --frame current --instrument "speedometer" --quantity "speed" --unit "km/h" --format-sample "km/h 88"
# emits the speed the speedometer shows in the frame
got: km/h 125
